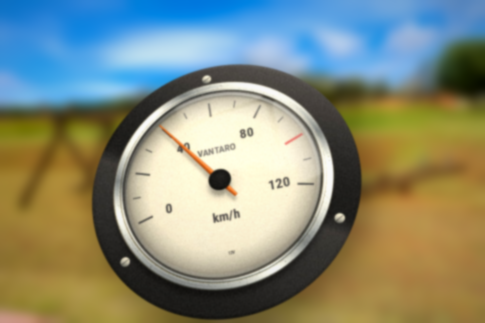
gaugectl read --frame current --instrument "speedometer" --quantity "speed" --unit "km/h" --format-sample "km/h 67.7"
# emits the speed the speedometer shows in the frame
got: km/h 40
